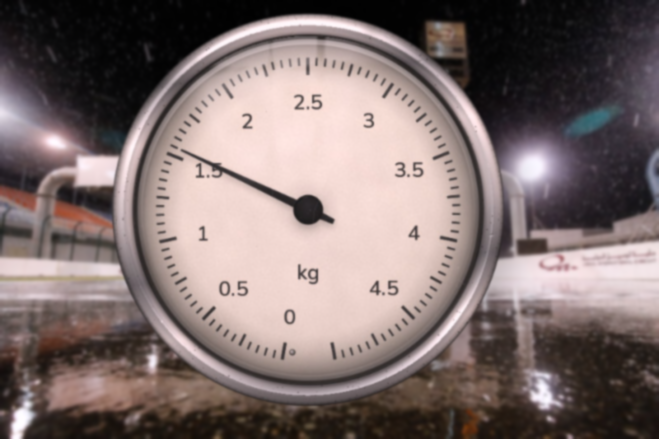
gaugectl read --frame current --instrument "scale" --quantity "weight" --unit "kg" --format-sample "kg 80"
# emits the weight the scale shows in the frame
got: kg 1.55
